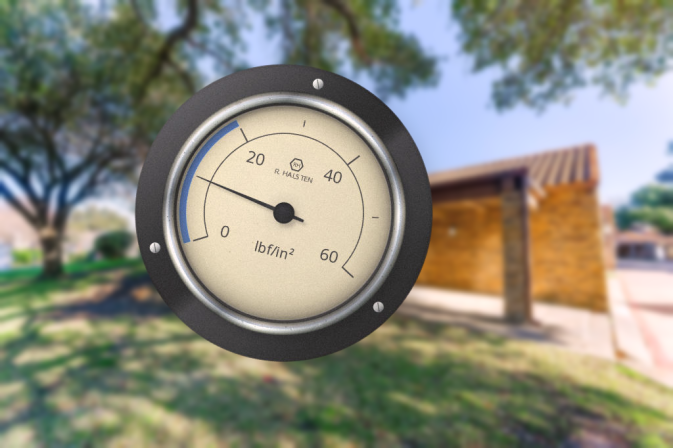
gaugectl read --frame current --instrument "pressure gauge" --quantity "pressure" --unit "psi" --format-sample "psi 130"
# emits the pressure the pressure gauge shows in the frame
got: psi 10
